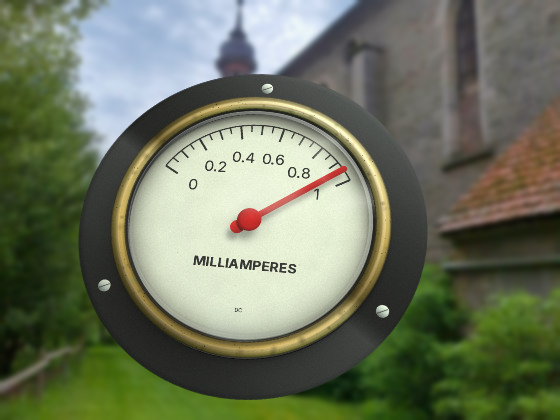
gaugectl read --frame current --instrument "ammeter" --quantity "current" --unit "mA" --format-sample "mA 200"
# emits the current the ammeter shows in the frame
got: mA 0.95
